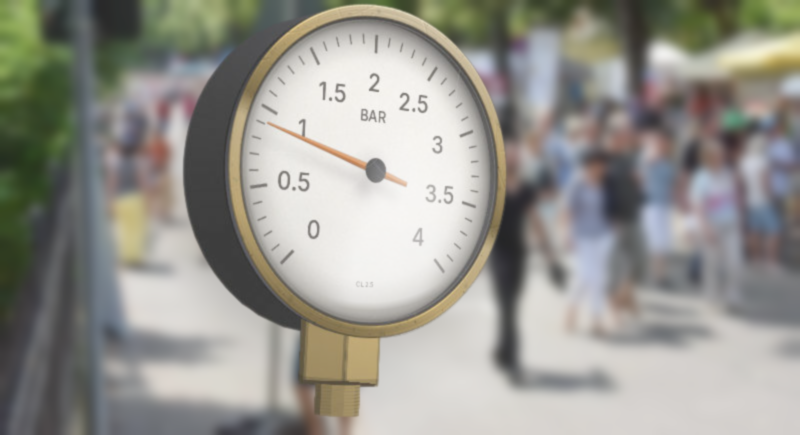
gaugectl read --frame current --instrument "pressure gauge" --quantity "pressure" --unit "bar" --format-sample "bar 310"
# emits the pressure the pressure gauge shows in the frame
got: bar 0.9
